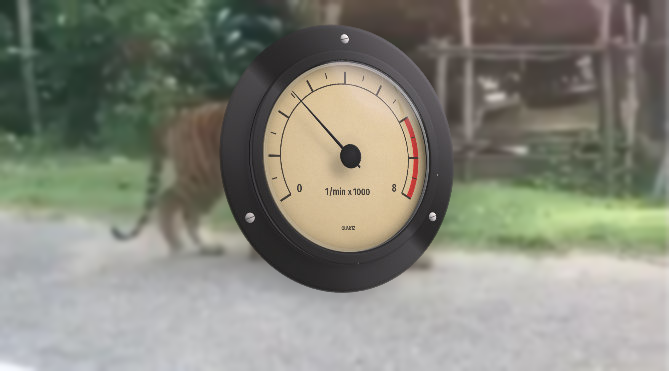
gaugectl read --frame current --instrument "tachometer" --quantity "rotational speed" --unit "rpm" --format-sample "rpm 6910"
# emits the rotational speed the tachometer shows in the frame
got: rpm 2500
